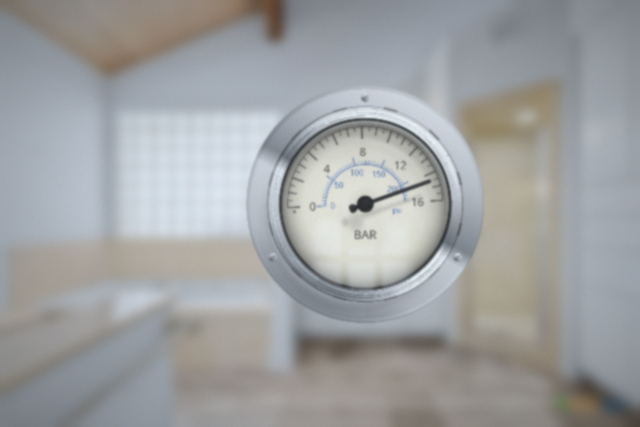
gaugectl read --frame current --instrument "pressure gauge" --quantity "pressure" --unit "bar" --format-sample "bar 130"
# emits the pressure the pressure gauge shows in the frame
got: bar 14.5
